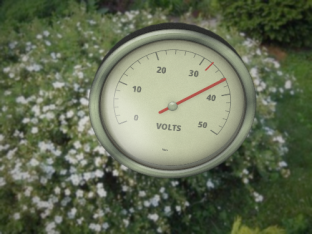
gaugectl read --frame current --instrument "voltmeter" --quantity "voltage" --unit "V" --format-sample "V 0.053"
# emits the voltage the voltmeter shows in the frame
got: V 36
